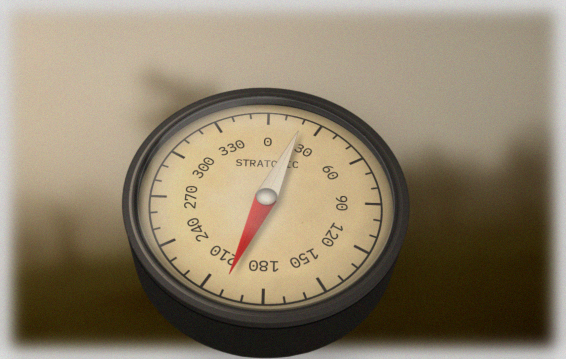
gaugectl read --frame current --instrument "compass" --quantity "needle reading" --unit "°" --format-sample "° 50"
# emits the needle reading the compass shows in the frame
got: ° 200
